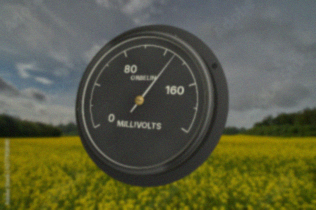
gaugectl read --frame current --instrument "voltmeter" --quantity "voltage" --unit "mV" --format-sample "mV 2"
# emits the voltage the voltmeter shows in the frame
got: mV 130
